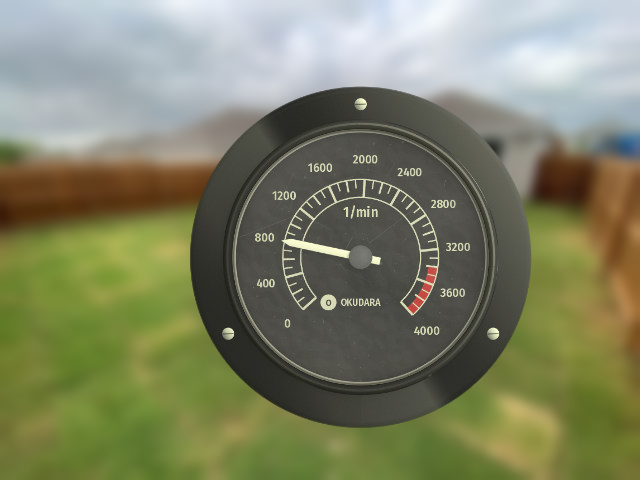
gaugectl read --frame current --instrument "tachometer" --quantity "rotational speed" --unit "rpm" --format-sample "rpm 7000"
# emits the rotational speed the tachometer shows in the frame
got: rpm 800
